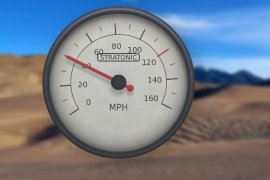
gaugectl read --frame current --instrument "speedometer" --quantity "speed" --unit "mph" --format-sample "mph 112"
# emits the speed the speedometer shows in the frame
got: mph 40
